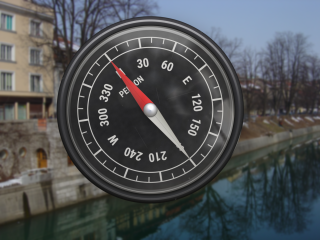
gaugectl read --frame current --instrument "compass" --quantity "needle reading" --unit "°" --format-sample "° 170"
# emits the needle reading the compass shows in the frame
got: ° 0
